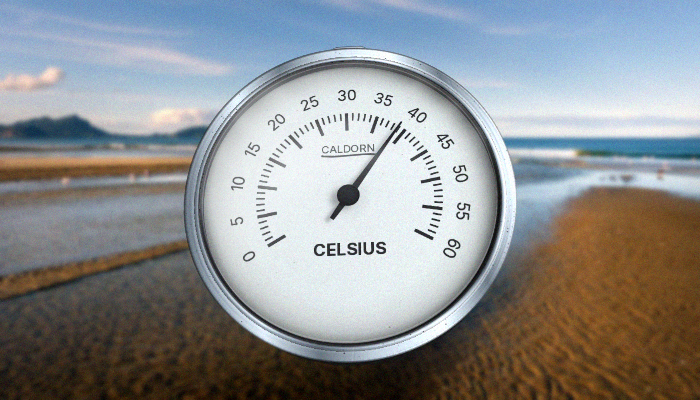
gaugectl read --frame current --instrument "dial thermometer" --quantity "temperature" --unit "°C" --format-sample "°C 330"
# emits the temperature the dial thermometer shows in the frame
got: °C 39
